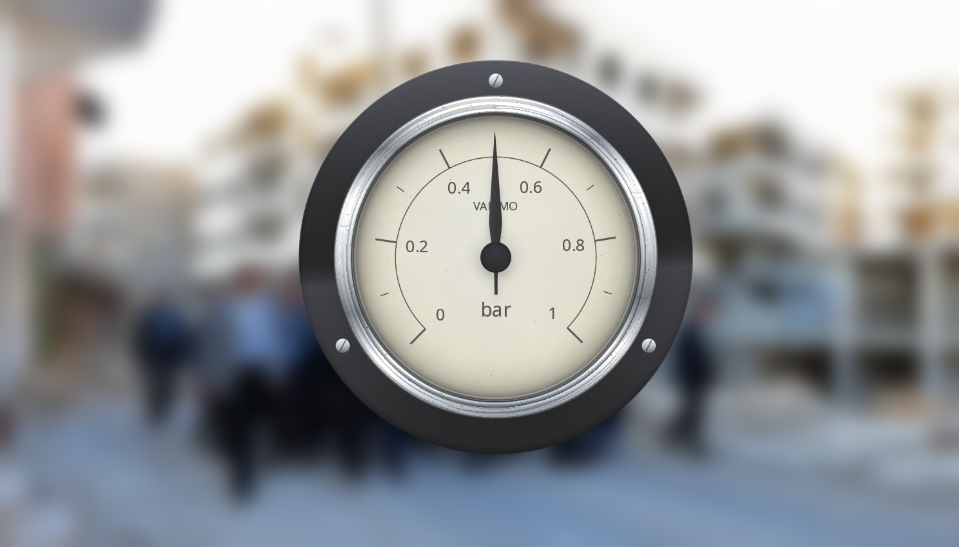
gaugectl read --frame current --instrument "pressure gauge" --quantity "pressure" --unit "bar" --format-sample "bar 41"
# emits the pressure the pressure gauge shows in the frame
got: bar 0.5
